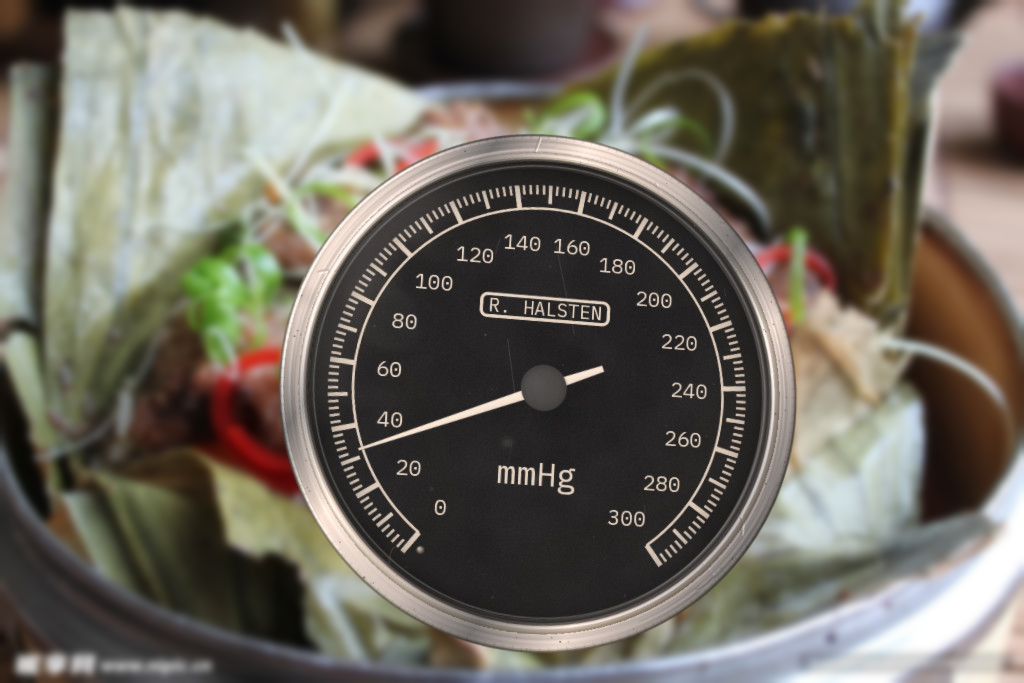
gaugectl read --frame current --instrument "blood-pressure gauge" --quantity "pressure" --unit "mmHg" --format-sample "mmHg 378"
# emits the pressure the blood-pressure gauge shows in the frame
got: mmHg 32
